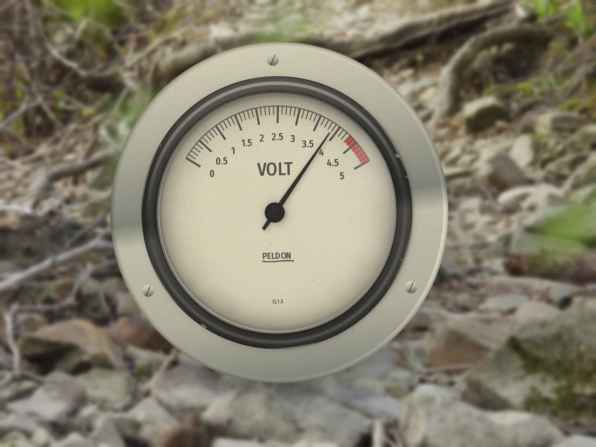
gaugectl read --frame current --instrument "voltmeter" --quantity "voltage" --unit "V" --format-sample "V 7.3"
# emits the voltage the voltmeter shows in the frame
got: V 3.9
